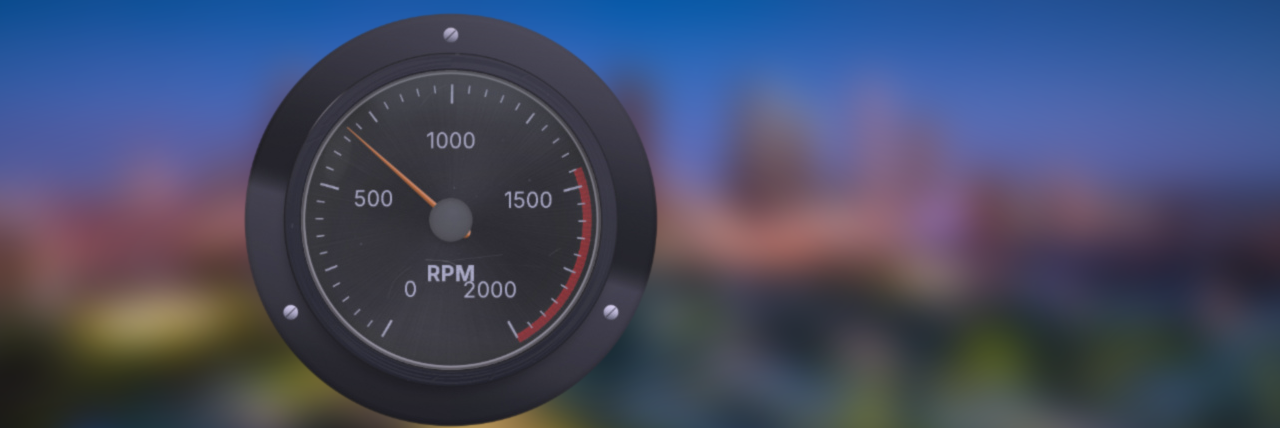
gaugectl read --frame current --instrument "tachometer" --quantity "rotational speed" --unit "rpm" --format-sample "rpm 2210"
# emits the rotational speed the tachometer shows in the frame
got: rpm 675
